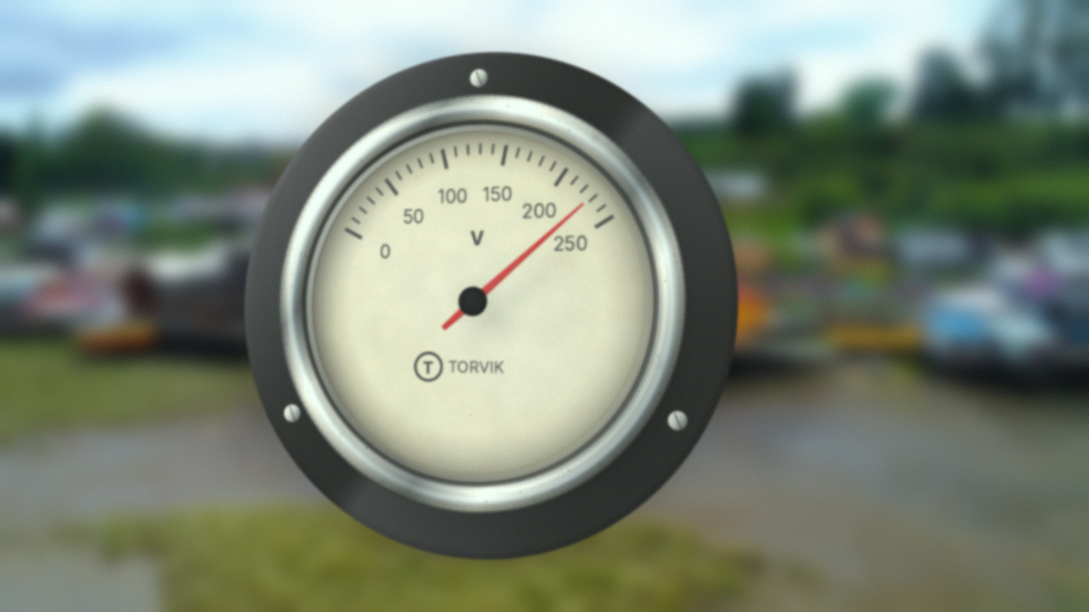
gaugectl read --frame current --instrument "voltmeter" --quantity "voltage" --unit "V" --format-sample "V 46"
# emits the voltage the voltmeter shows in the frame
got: V 230
